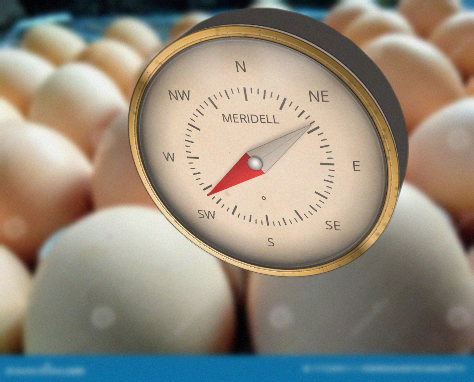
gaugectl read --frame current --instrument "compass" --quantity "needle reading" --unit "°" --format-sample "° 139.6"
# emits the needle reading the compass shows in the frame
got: ° 235
